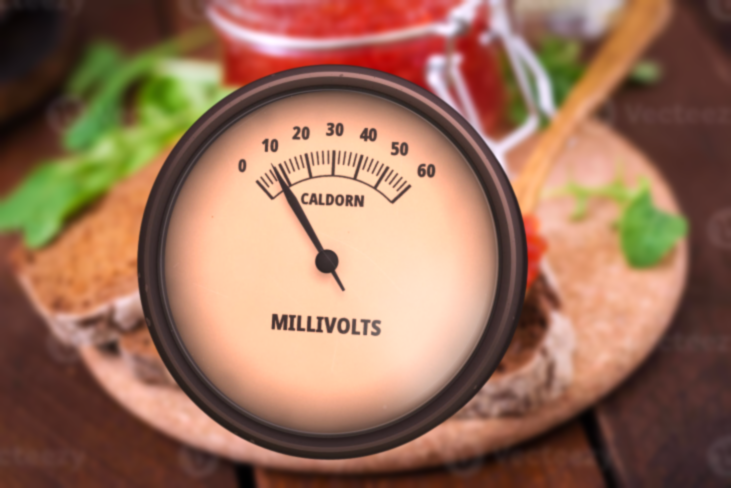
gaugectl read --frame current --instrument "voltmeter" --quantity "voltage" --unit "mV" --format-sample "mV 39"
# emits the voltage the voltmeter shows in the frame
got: mV 8
